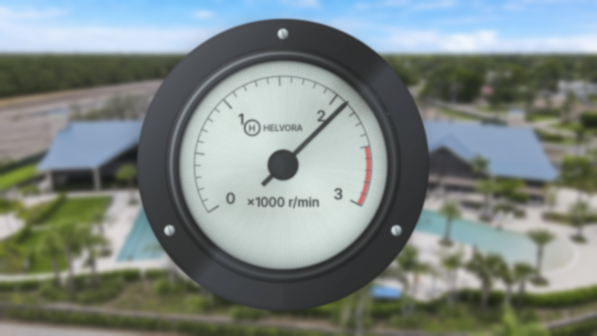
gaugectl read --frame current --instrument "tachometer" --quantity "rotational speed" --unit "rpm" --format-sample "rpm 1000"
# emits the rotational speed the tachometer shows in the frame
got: rpm 2100
